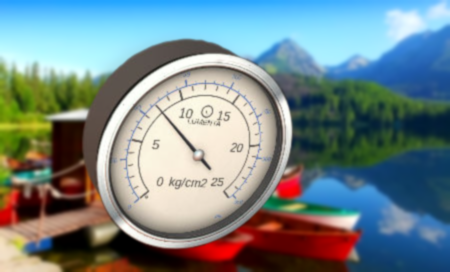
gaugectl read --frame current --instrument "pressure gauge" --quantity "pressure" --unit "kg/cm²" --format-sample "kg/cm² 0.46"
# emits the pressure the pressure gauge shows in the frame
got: kg/cm² 8
